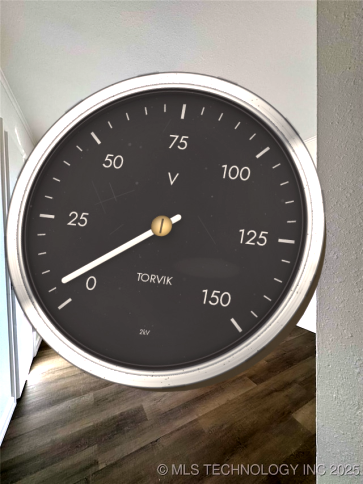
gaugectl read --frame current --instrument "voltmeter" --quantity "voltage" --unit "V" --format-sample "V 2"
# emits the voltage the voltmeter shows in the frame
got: V 5
